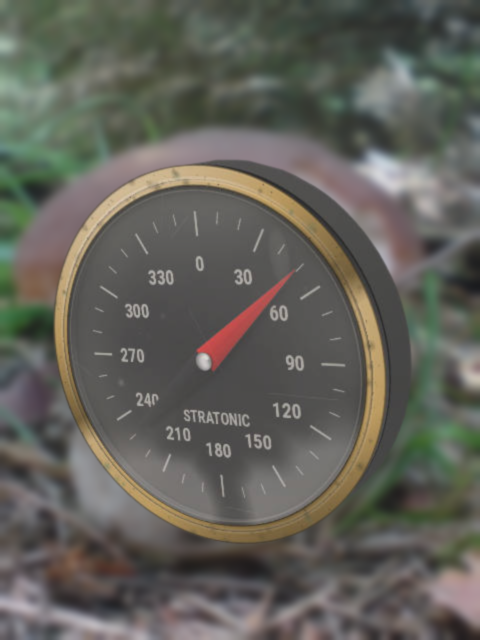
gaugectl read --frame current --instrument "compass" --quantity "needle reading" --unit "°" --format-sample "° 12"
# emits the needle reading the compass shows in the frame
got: ° 50
